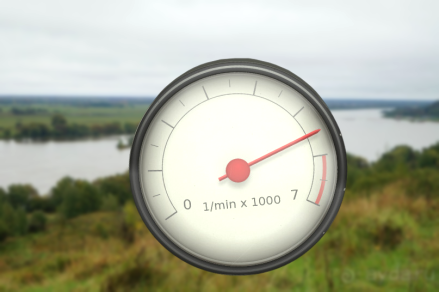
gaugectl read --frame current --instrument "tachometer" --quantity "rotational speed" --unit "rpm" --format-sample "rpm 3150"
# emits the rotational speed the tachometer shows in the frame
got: rpm 5500
